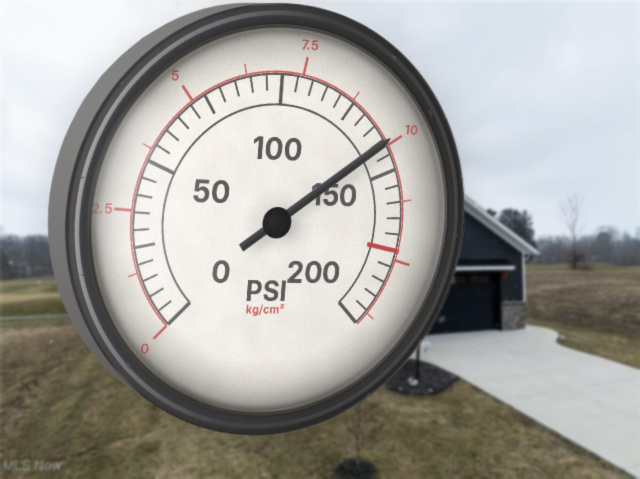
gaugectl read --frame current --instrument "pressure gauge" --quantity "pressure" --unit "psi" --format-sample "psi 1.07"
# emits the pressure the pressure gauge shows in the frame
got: psi 140
